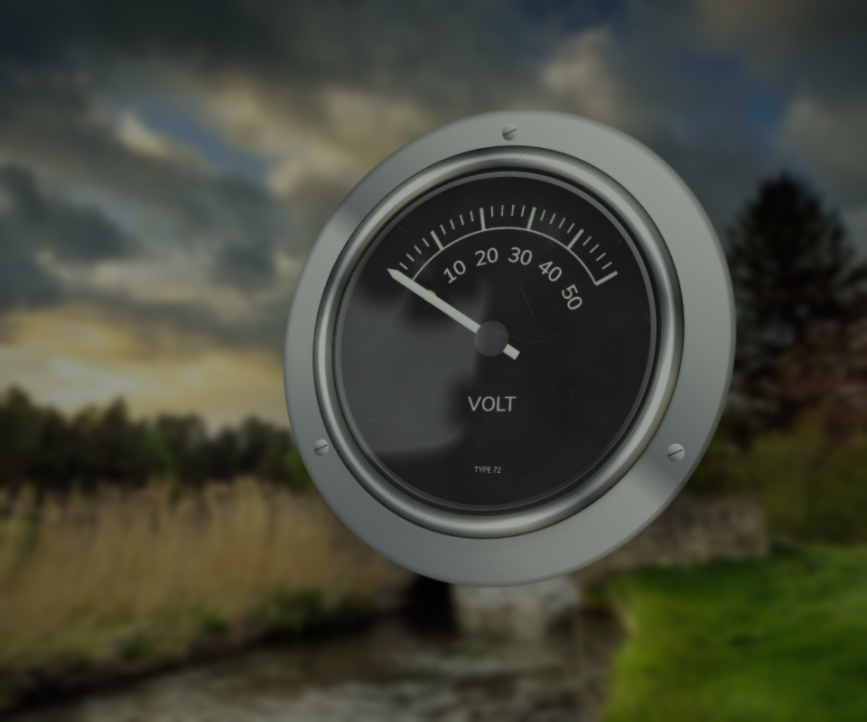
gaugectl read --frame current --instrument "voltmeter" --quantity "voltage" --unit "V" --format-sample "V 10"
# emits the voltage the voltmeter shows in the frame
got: V 0
